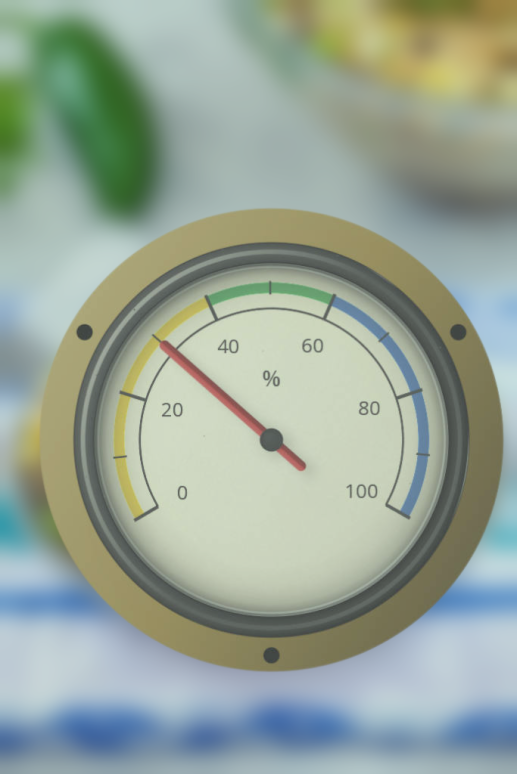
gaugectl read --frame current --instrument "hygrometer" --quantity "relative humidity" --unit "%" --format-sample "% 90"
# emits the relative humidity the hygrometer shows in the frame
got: % 30
